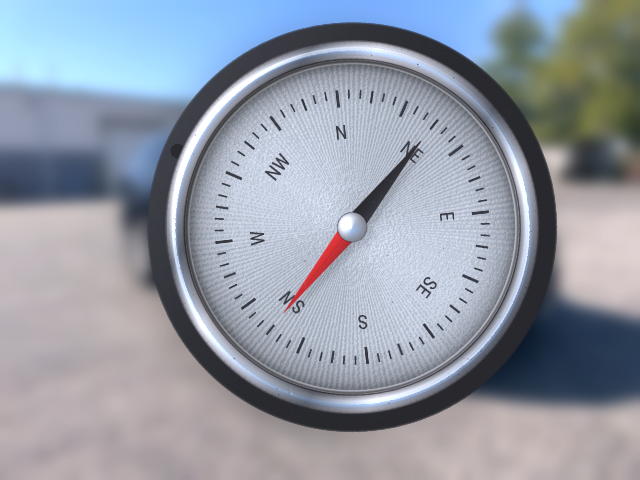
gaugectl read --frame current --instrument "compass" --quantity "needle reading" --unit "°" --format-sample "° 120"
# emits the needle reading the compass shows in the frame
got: ° 225
